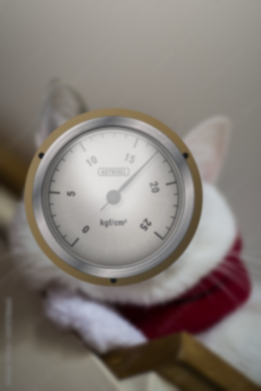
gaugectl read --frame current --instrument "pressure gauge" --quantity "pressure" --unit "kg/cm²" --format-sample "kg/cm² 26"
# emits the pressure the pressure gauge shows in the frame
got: kg/cm² 17
